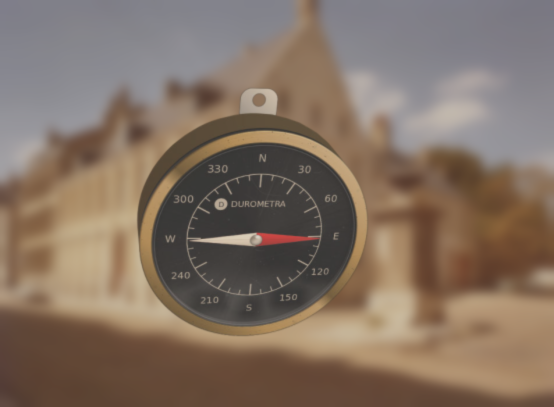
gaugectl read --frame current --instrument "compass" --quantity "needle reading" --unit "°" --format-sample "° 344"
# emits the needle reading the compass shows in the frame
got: ° 90
